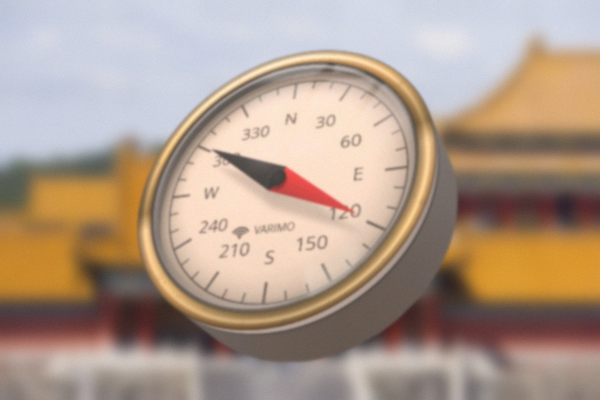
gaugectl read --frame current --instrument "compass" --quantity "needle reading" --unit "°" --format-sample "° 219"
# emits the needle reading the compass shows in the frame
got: ° 120
